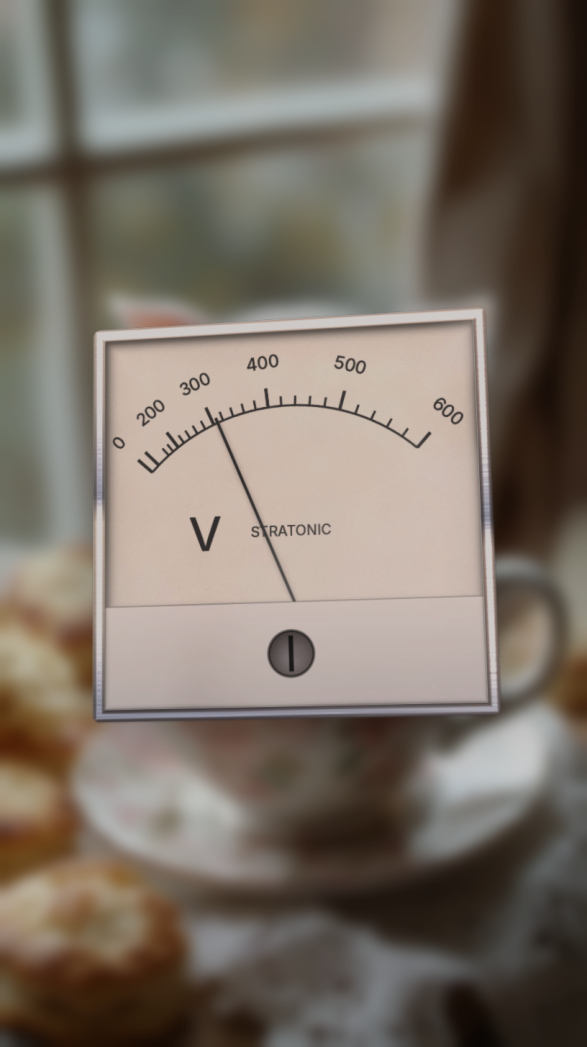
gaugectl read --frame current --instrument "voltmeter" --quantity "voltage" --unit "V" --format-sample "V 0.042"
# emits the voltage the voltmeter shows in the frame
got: V 310
